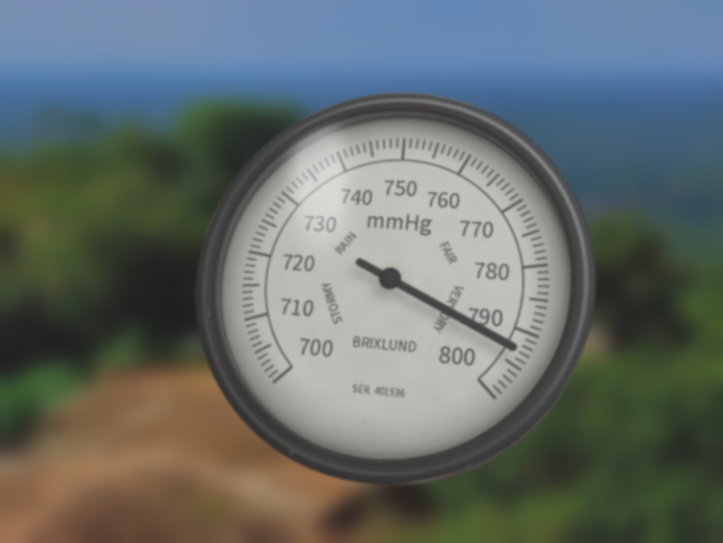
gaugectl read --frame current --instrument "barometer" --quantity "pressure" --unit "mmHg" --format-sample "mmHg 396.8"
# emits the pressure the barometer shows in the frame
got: mmHg 793
